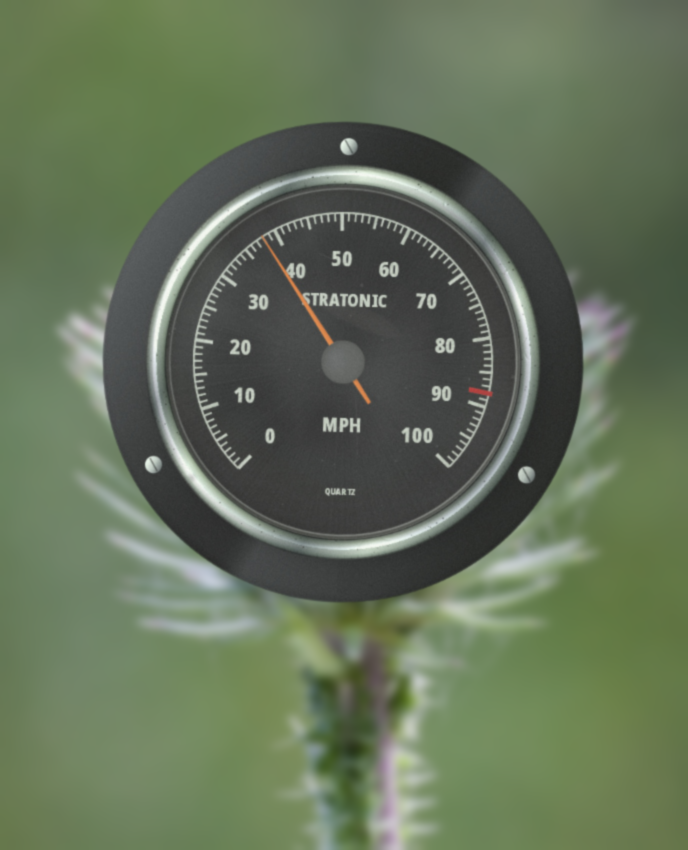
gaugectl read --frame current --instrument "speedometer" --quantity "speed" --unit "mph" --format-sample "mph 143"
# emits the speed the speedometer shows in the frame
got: mph 38
